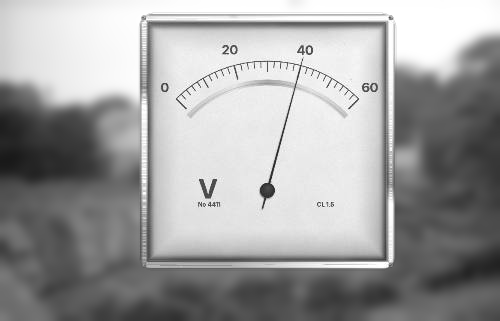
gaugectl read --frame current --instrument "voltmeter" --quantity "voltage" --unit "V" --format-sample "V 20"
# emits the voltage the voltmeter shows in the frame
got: V 40
